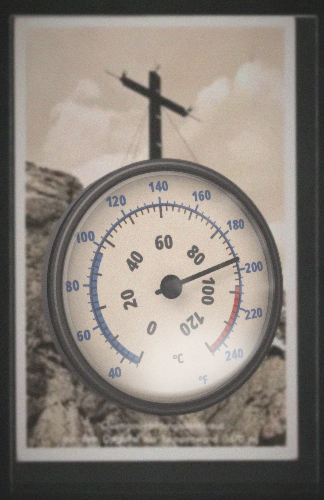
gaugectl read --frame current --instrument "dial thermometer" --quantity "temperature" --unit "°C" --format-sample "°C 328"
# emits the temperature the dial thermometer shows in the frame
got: °C 90
